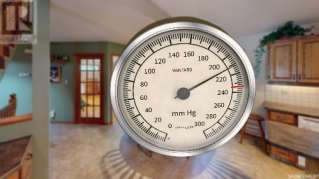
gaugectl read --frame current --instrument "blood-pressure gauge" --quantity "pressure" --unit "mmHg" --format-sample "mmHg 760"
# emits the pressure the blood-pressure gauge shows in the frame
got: mmHg 210
